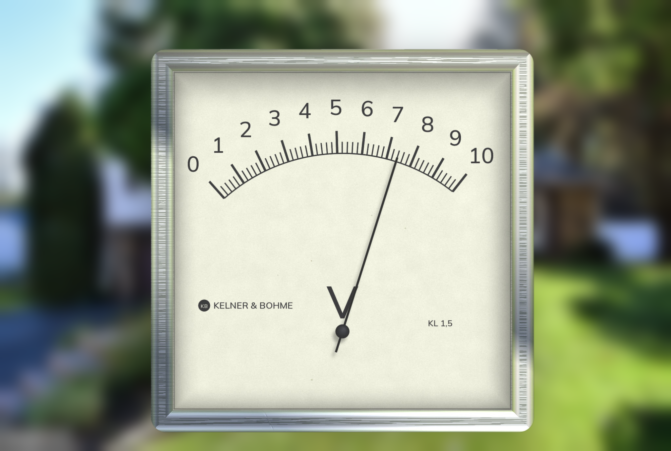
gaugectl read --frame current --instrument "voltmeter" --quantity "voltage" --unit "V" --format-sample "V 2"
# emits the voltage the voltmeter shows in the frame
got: V 7.4
